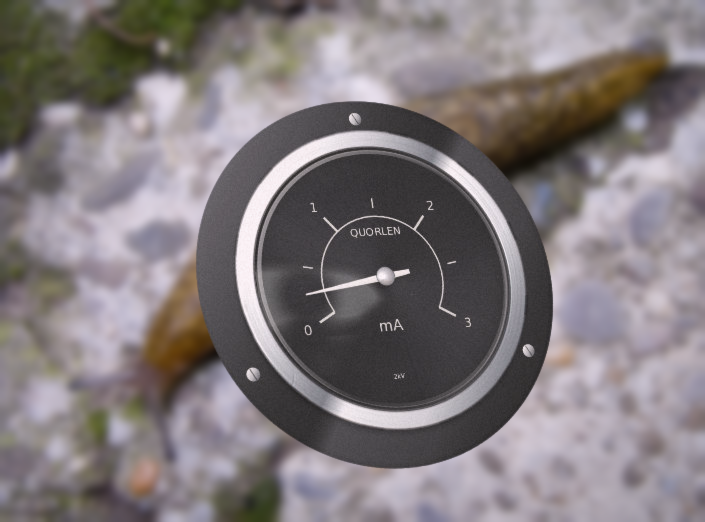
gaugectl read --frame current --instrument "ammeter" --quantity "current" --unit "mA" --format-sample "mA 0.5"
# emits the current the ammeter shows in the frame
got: mA 0.25
